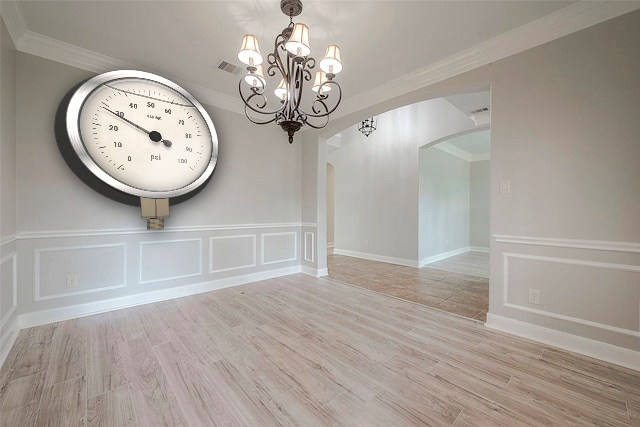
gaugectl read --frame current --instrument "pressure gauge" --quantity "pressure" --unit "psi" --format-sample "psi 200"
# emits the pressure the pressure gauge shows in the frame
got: psi 28
